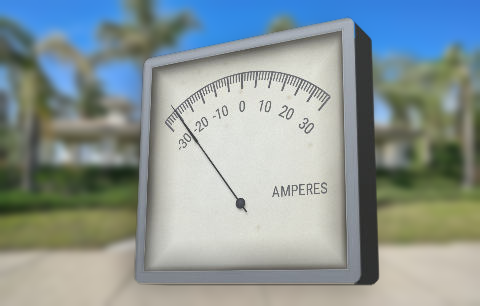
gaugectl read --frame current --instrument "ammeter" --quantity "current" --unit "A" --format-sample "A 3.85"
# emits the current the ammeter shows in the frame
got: A -25
